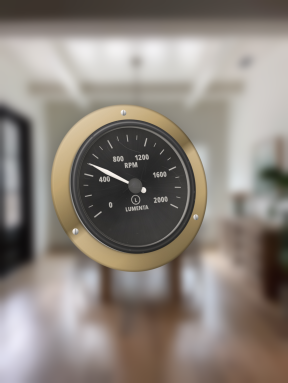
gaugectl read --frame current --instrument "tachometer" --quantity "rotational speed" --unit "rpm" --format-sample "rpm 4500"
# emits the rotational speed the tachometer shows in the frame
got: rpm 500
